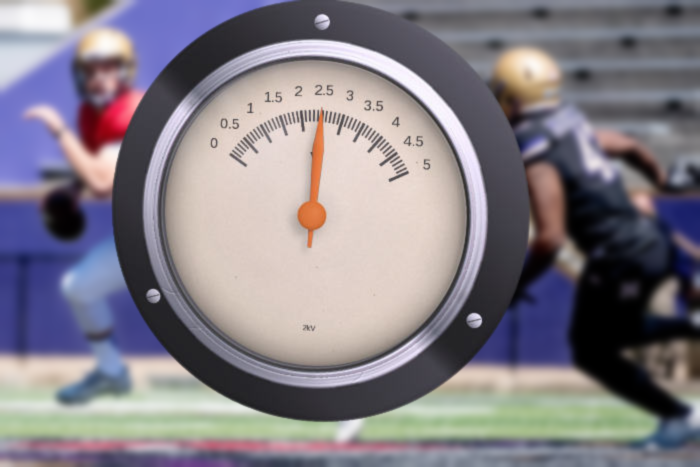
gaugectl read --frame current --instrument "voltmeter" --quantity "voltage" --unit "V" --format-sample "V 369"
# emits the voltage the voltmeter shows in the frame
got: V 2.5
